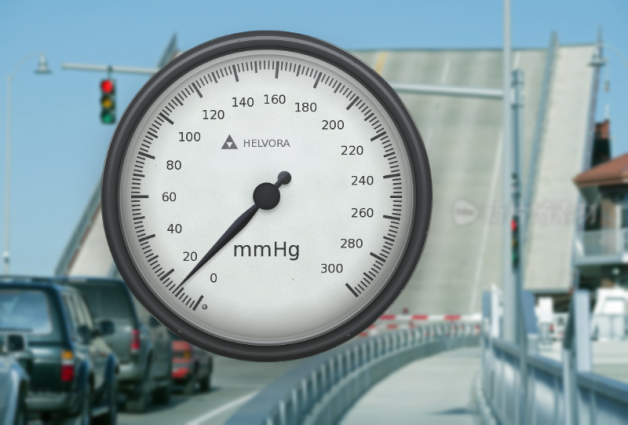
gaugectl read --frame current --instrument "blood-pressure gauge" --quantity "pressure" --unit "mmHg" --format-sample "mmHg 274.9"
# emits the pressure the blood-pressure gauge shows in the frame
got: mmHg 12
